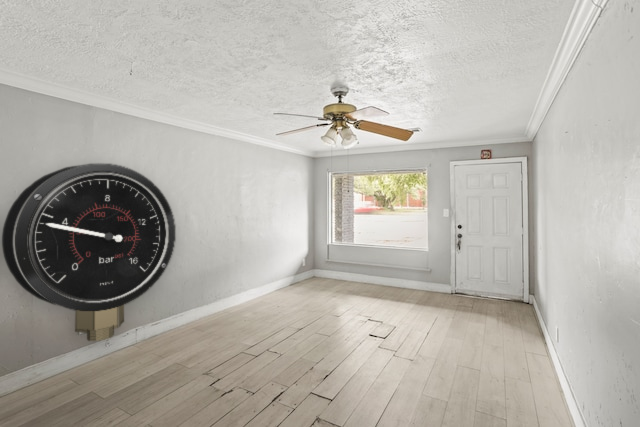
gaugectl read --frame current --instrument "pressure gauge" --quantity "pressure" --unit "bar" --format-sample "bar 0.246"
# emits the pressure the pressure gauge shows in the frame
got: bar 3.5
